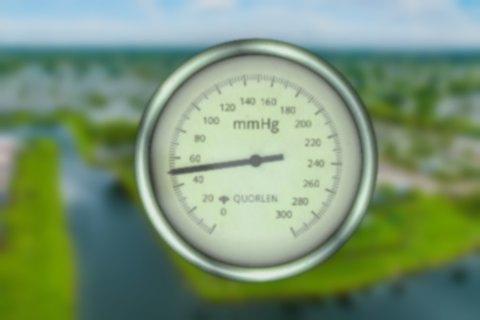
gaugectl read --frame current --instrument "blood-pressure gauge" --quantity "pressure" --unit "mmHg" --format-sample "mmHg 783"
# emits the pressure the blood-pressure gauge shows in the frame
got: mmHg 50
